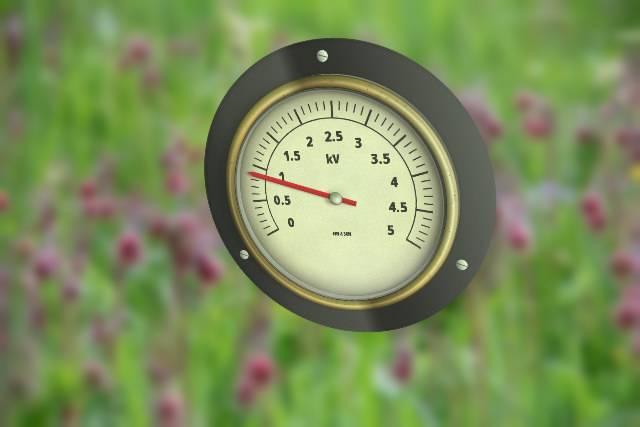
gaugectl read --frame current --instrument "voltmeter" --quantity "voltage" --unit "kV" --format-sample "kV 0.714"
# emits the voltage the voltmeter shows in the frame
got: kV 0.9
